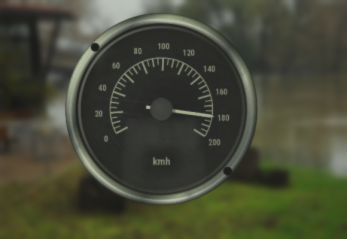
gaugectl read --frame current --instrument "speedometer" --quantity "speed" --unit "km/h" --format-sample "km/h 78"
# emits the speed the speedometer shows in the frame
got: km/h 180
